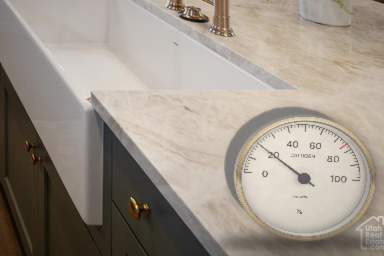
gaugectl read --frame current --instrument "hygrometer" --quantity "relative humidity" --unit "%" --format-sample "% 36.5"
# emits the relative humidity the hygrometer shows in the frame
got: % 20
